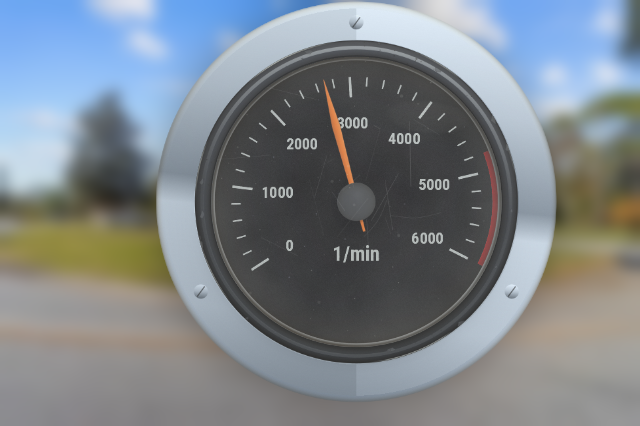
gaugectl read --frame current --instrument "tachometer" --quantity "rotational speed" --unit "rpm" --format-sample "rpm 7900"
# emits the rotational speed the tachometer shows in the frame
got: rpm 2700
